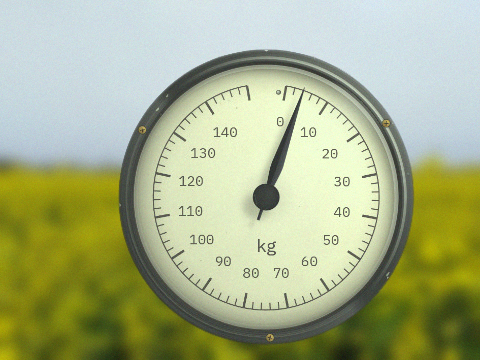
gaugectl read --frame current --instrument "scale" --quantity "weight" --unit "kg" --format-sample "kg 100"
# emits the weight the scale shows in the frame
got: kg 4
